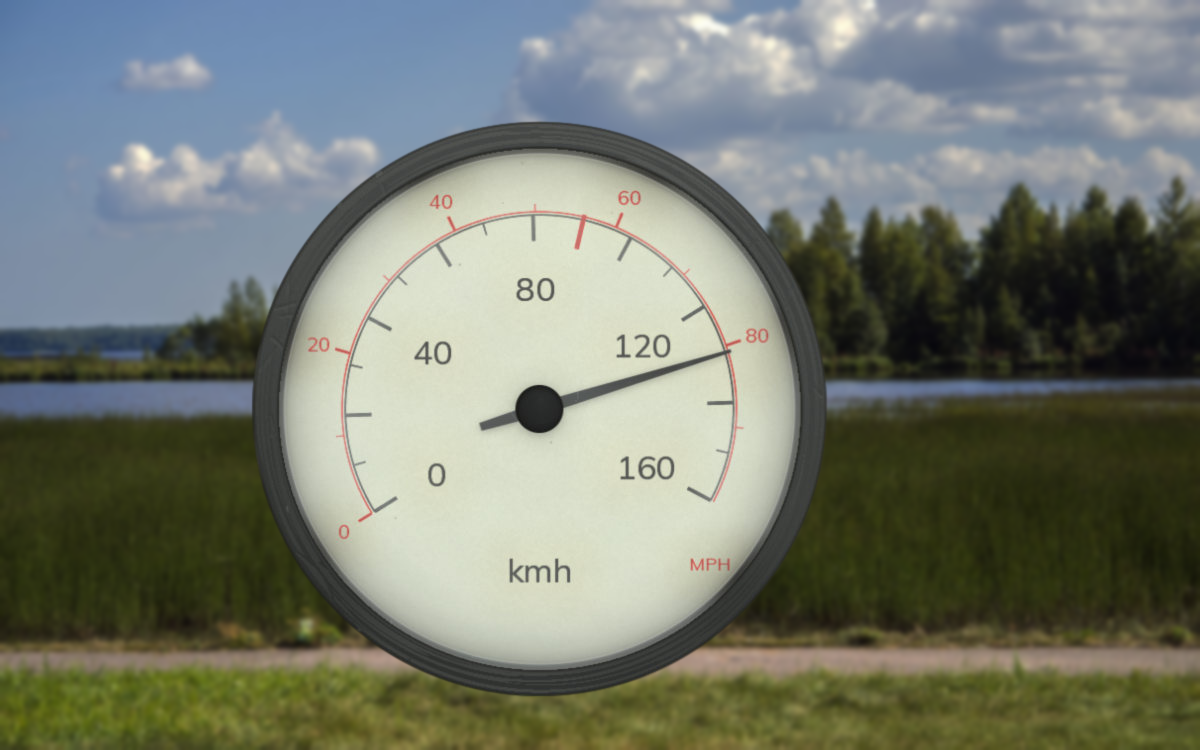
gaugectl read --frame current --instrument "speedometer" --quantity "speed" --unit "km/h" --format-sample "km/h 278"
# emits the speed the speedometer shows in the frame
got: km/h 130
